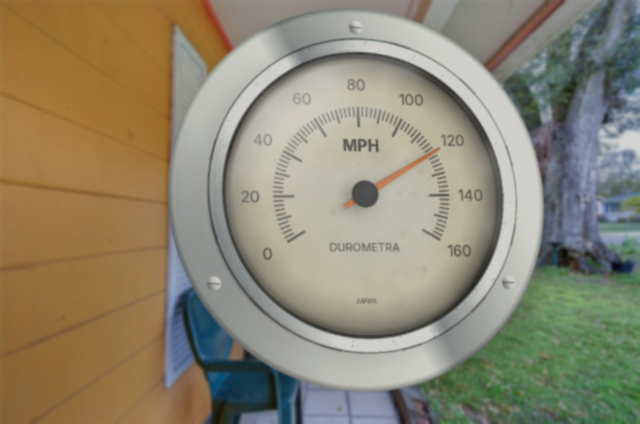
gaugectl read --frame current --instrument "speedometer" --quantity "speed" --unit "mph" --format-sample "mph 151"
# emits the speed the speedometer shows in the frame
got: mph 120
